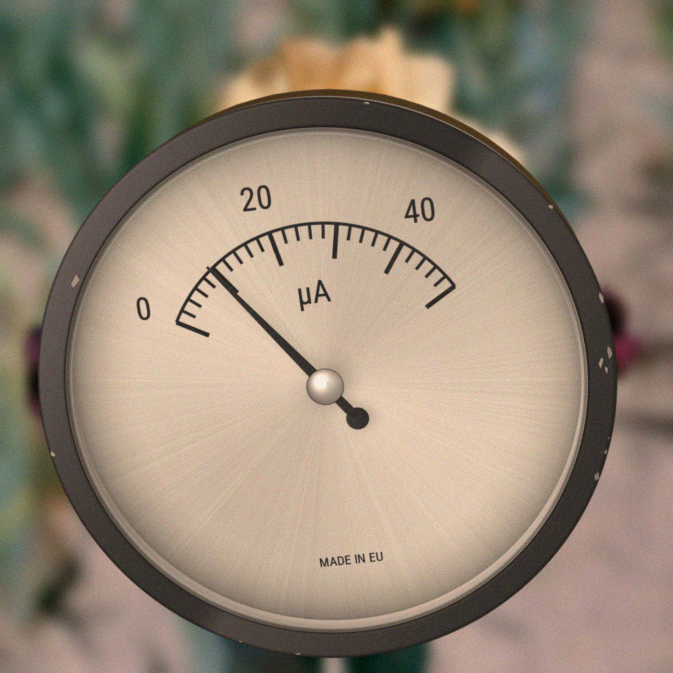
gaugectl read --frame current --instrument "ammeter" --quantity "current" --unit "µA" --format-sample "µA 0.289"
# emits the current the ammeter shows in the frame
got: µA 10
